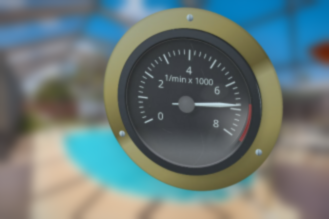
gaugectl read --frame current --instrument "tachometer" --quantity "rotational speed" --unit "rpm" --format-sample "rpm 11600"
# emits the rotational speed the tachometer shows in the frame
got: rpm 6800
